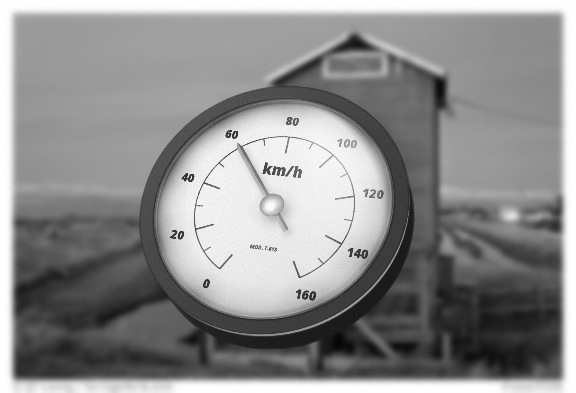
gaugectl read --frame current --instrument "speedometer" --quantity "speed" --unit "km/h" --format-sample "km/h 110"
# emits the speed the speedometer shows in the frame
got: km/h 60
